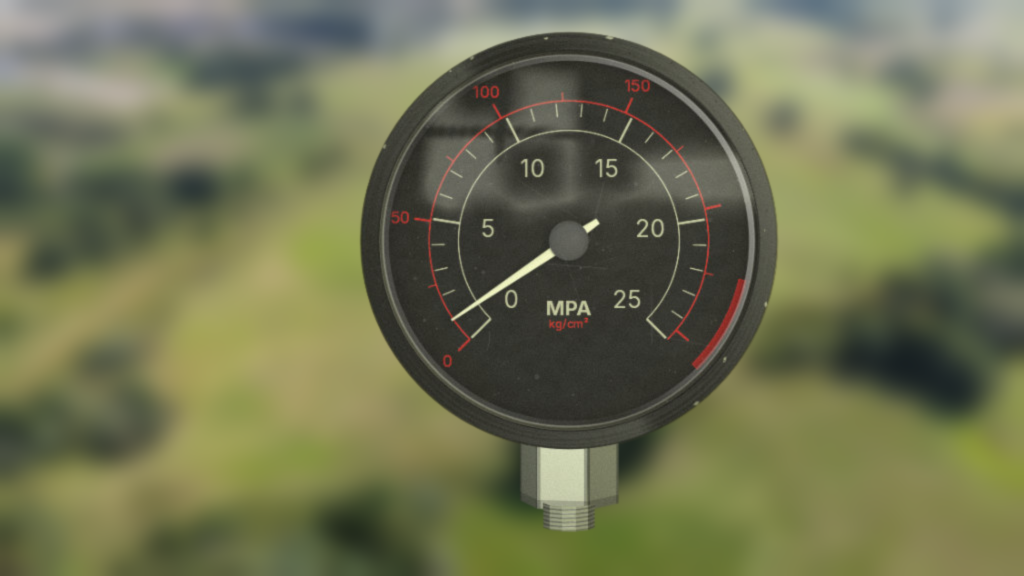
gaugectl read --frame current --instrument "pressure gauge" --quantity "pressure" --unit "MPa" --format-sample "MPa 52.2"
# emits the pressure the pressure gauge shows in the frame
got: MPa 1
